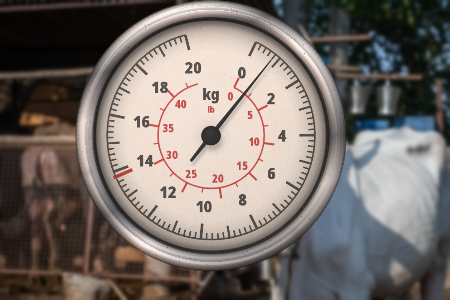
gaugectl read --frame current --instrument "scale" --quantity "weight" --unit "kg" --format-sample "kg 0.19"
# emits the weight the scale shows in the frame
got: kg 0.8
